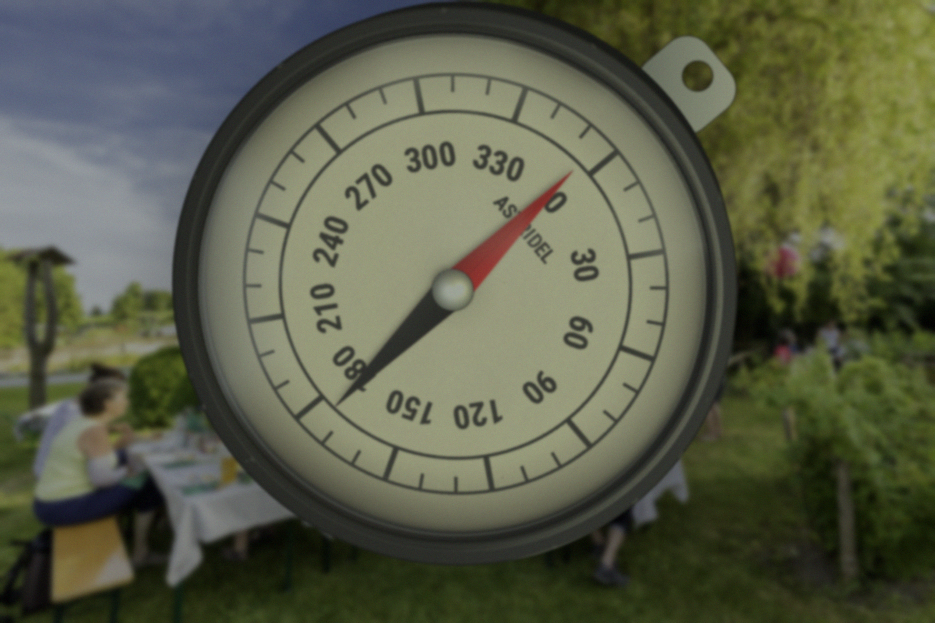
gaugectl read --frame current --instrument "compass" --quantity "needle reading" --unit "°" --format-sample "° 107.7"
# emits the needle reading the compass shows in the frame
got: ° 355
